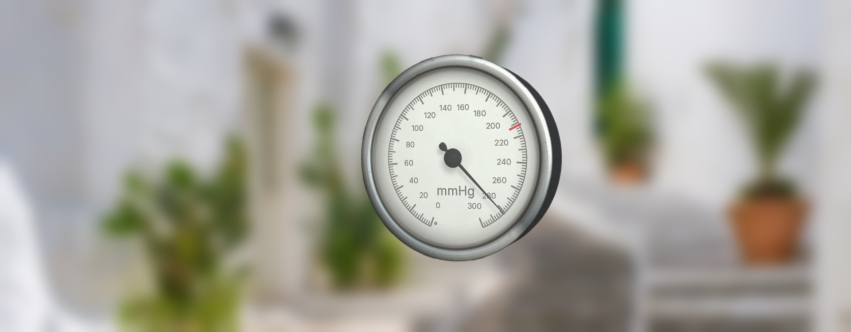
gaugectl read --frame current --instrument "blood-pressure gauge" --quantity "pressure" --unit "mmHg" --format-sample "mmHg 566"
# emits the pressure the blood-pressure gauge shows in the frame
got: mmHg 280
